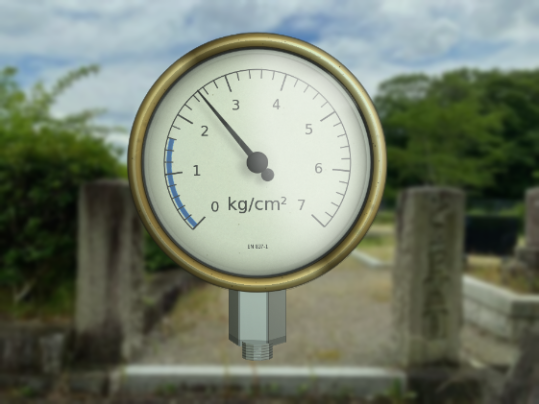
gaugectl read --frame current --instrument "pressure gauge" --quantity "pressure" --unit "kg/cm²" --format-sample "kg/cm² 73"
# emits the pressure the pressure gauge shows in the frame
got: kg/cm² 2.5
